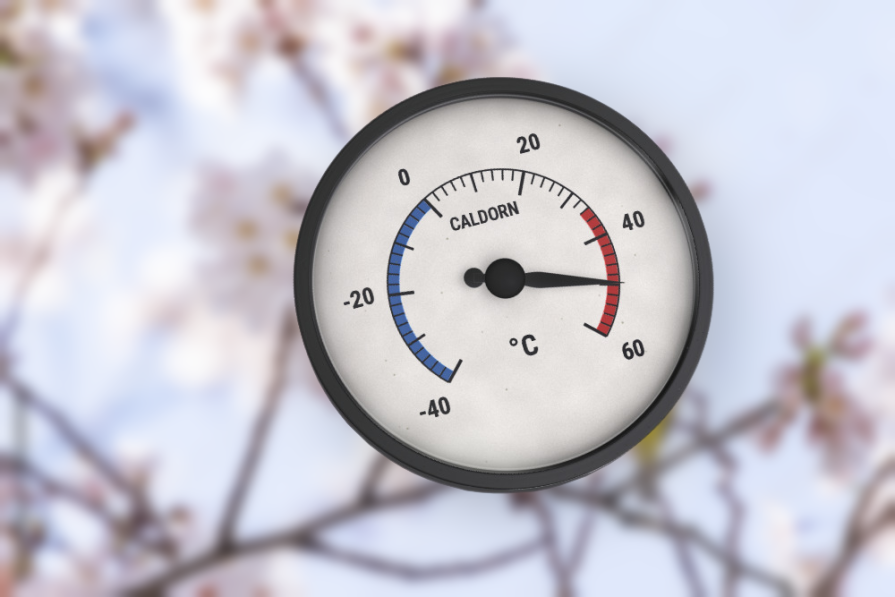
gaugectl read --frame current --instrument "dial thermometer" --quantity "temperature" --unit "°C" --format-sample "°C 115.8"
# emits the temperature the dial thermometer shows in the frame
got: °C 50
